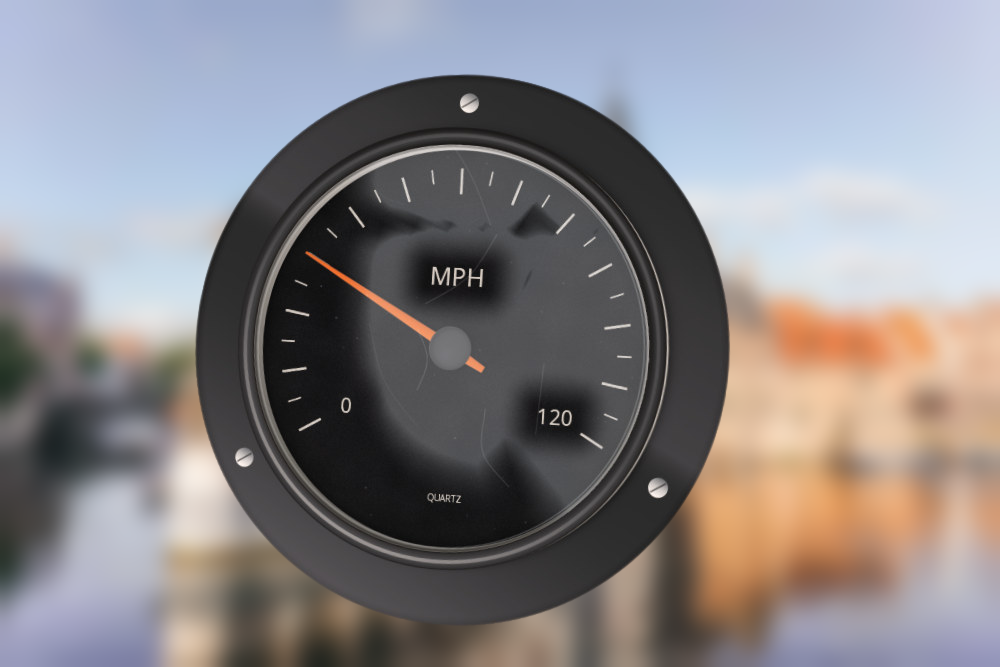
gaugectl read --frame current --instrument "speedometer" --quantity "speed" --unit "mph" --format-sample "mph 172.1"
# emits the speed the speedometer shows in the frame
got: mph 30
